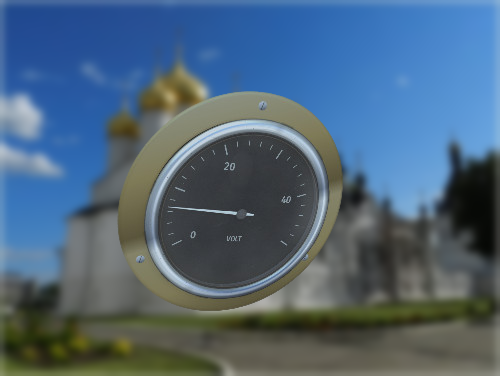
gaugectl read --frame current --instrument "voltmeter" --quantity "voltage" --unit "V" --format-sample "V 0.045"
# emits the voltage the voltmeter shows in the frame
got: V 7
